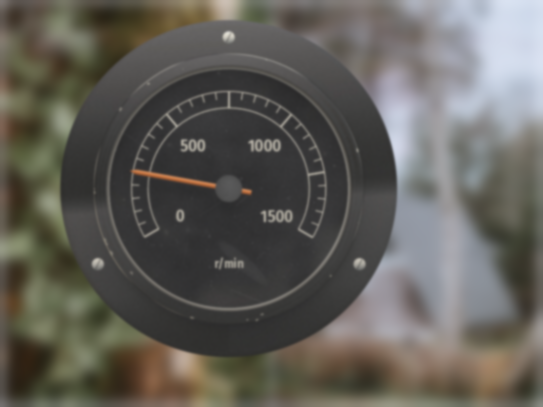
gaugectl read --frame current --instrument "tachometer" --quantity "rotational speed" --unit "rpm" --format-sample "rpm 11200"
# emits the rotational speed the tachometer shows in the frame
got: rpm 250
